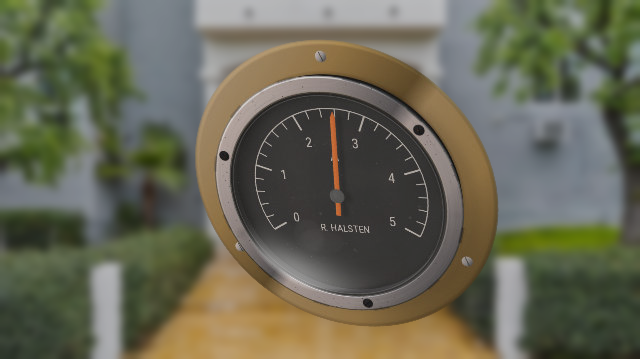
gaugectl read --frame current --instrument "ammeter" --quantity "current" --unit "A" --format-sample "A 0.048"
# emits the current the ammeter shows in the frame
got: A 2.6
